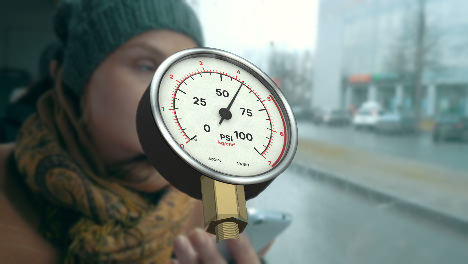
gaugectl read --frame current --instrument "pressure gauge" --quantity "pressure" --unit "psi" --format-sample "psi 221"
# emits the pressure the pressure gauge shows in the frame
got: psi 60
